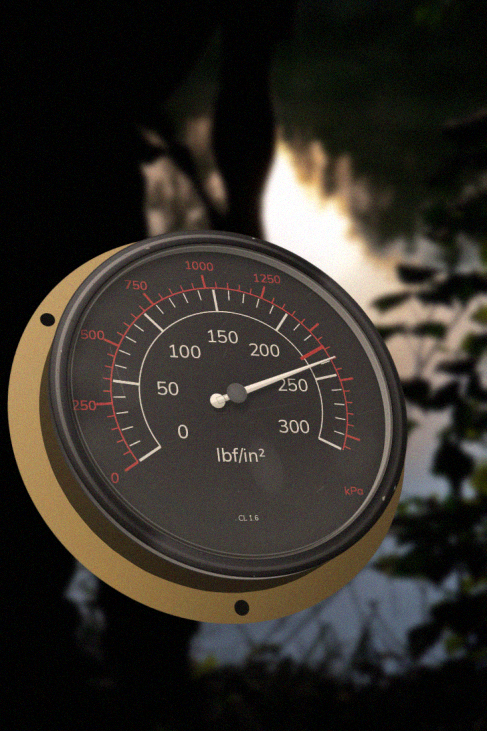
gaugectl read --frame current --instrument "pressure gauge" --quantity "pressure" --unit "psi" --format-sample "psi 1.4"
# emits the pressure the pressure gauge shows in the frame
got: psi 240
